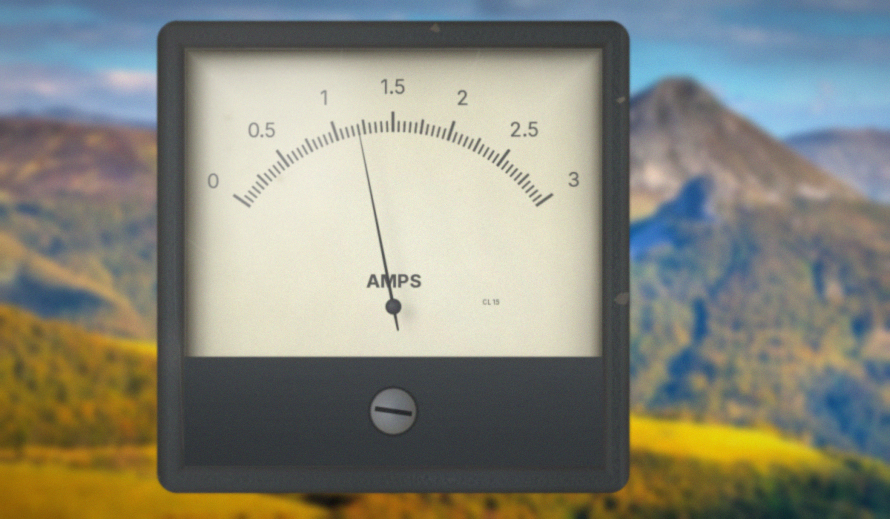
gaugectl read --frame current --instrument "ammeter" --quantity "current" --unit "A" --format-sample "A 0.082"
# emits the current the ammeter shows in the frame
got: A 1.2
